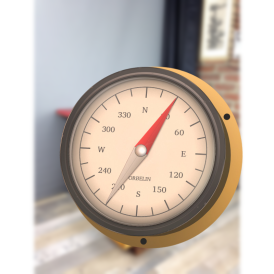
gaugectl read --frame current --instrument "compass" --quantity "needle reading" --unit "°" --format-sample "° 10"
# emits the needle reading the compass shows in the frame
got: ° 30
